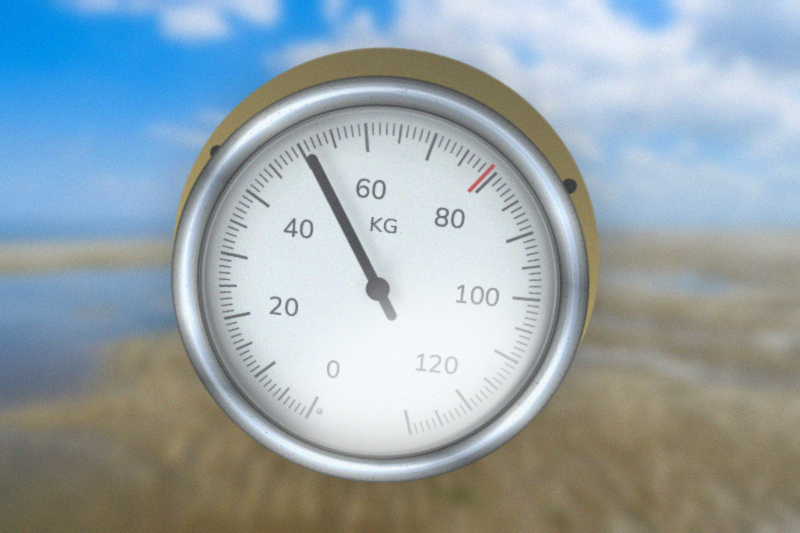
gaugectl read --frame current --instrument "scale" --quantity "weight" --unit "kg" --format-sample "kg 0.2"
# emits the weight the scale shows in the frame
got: kg 51
